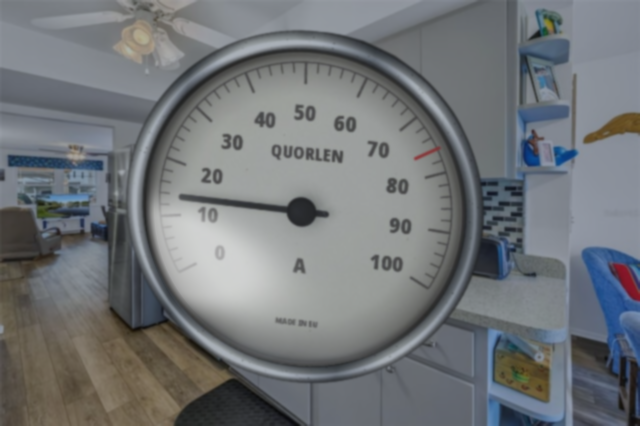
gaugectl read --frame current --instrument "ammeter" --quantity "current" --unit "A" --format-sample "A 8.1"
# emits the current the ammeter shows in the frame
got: A 14
